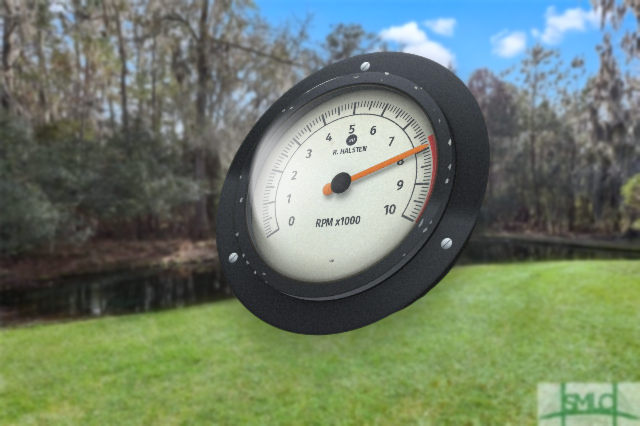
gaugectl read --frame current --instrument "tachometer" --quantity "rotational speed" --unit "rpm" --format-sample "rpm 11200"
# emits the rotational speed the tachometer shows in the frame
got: rpm 8000
